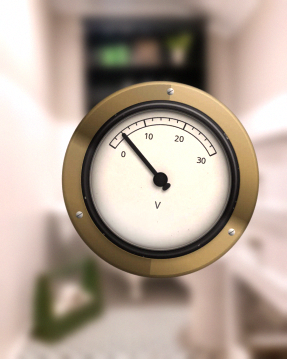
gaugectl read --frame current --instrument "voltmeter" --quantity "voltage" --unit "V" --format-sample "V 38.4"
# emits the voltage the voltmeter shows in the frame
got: V 4
